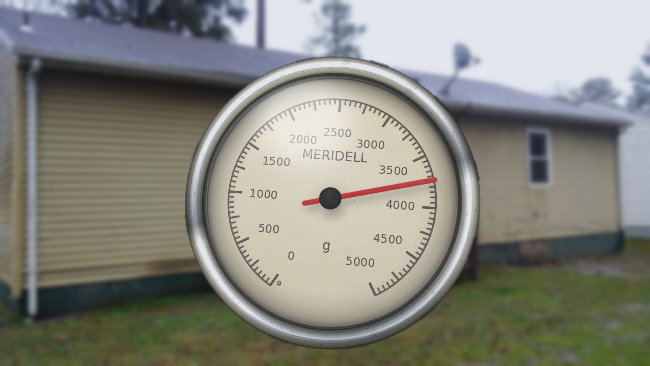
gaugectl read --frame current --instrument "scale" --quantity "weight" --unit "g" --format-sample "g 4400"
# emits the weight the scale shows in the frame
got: g 3750
